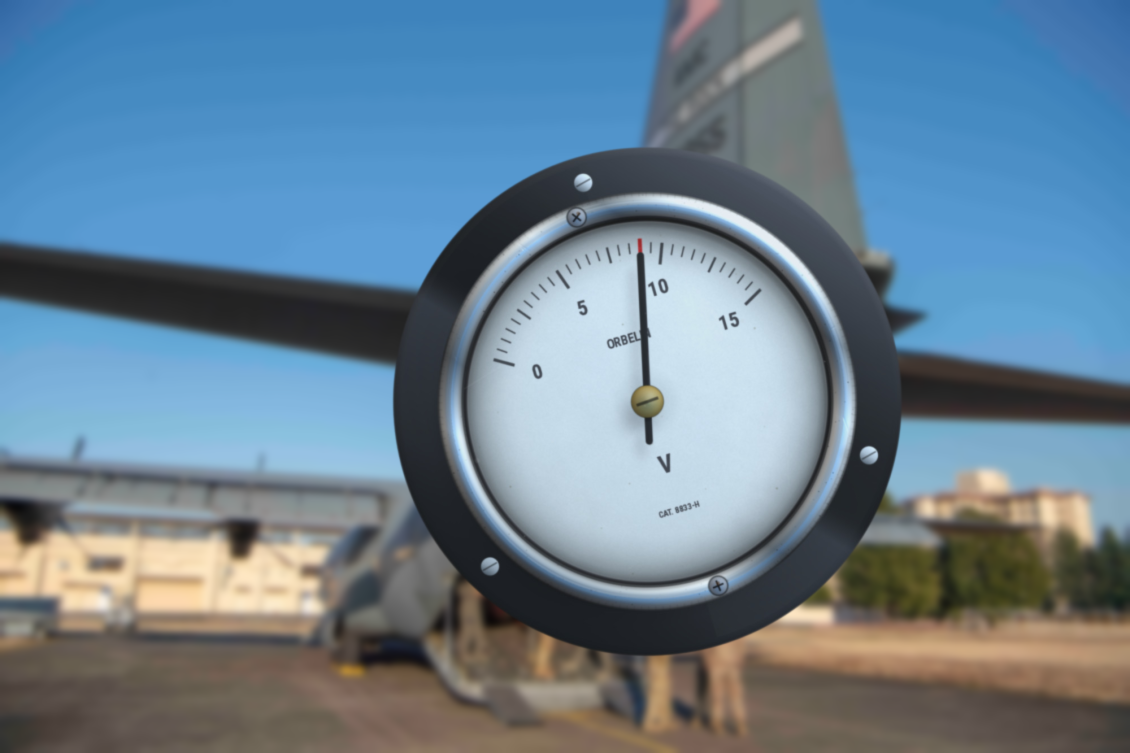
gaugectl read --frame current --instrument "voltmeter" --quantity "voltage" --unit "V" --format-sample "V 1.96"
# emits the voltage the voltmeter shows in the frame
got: V 9
